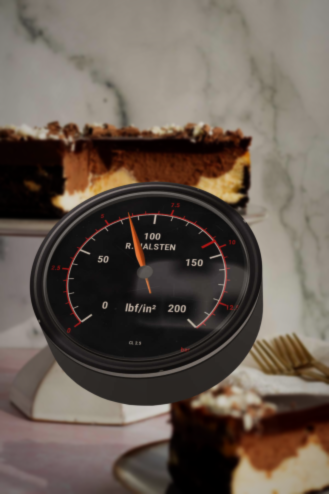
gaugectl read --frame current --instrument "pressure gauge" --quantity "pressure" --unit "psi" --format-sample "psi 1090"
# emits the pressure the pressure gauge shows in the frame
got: psi 85
